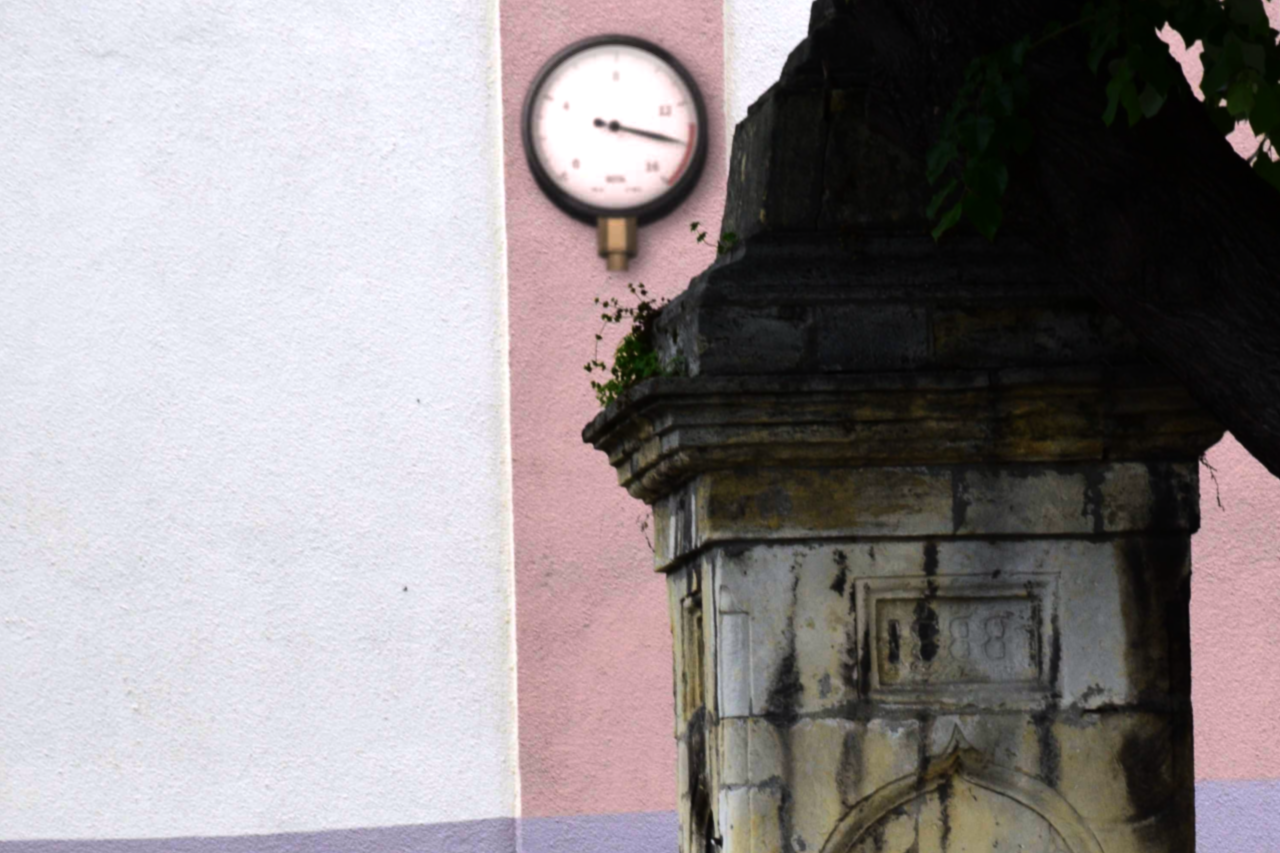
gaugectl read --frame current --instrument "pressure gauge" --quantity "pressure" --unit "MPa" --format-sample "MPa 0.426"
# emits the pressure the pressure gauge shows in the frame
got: MPa 14
